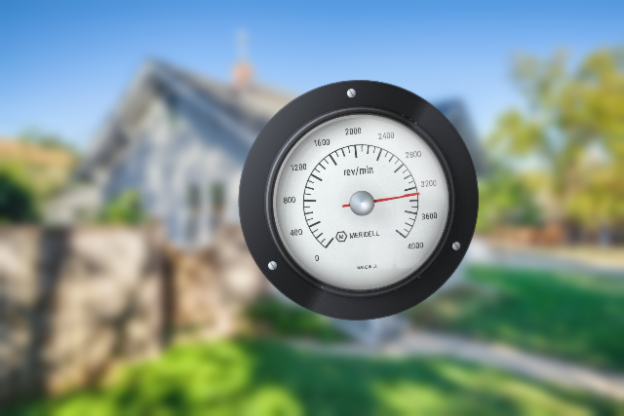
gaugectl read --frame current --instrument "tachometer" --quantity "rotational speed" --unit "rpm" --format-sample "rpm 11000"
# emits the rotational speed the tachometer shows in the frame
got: rpm 3300
